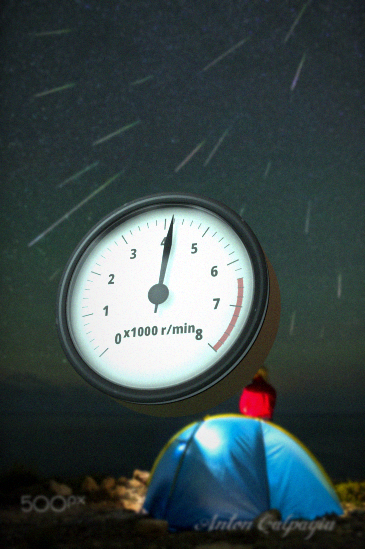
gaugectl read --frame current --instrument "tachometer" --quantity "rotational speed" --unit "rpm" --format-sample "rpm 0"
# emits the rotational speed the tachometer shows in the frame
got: rpm 4200
